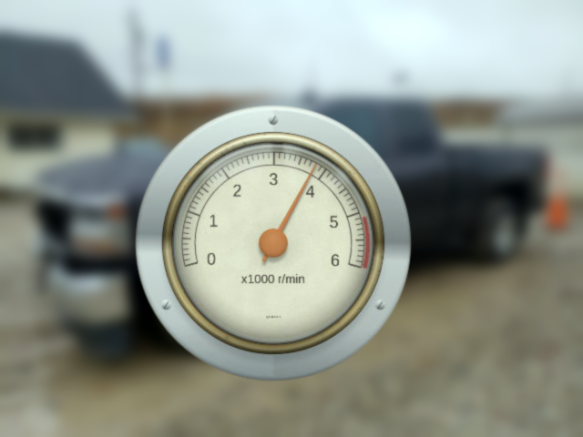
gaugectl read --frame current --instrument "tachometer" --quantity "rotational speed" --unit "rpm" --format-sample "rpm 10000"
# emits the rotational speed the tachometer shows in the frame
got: rpm 3800
